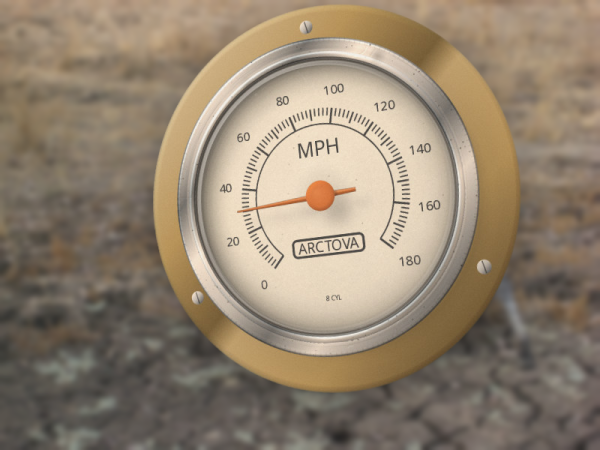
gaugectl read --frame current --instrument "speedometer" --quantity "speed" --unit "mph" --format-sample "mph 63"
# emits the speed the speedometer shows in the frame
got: mph 30
